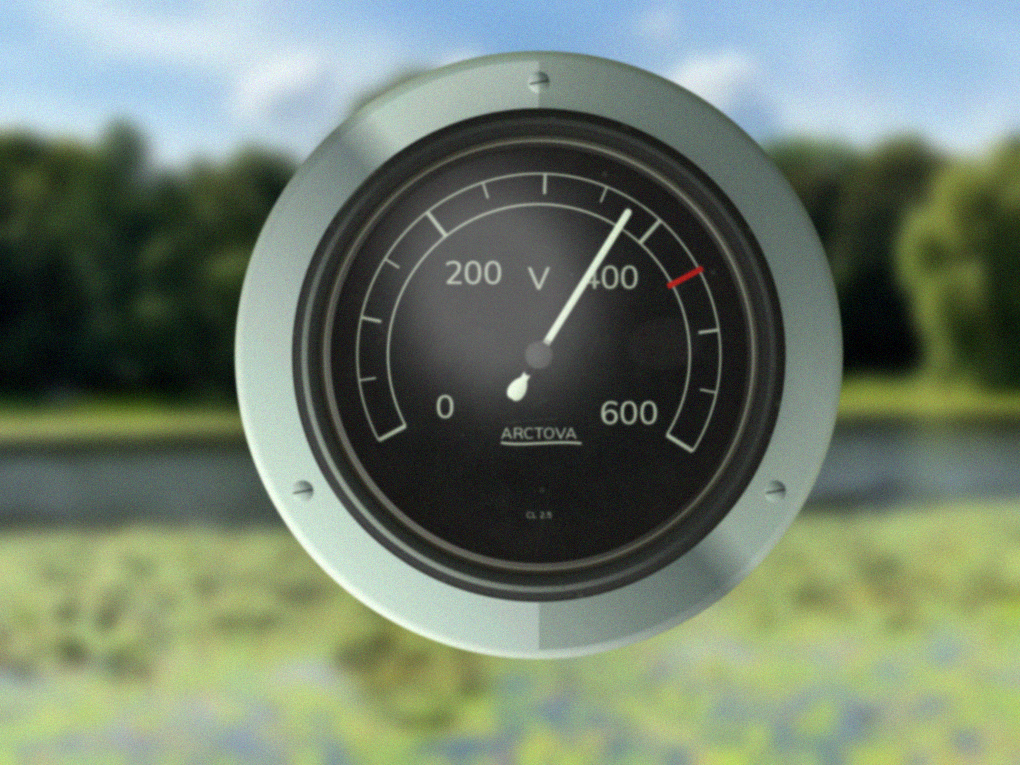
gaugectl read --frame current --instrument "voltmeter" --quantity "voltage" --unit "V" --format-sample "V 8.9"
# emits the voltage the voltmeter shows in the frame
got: V 375
